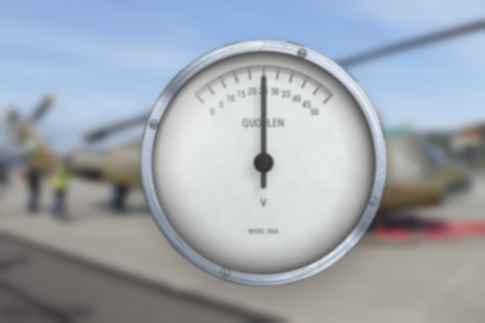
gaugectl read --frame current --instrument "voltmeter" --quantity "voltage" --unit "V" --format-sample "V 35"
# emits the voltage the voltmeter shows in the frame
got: V 25
